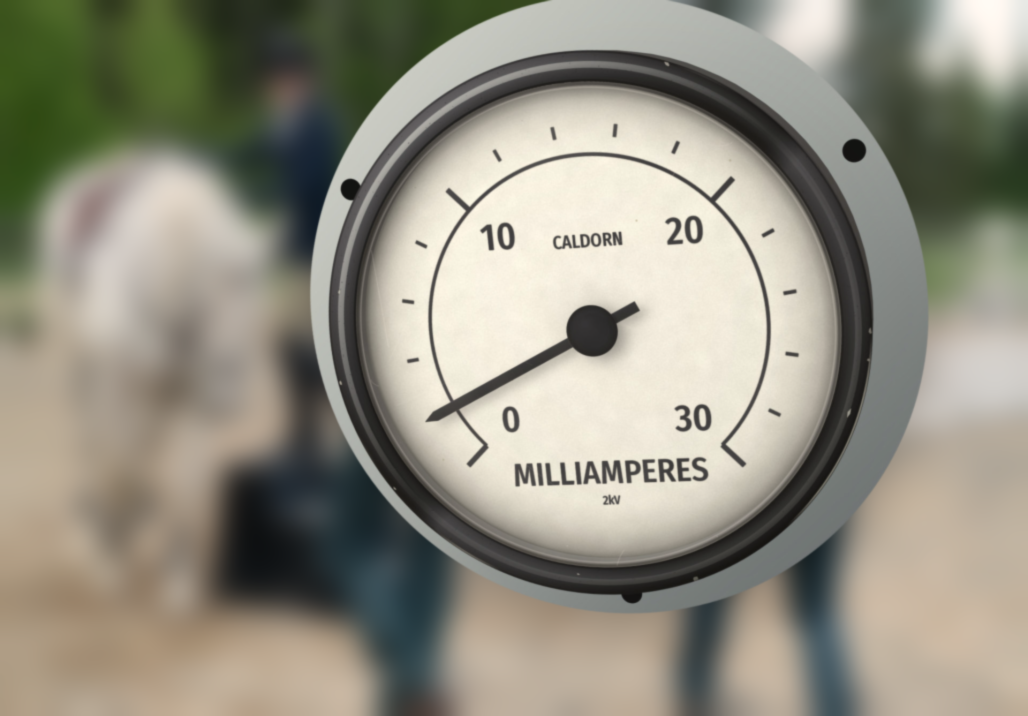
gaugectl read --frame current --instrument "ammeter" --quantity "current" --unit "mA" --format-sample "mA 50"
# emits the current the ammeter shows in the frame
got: mA 2
